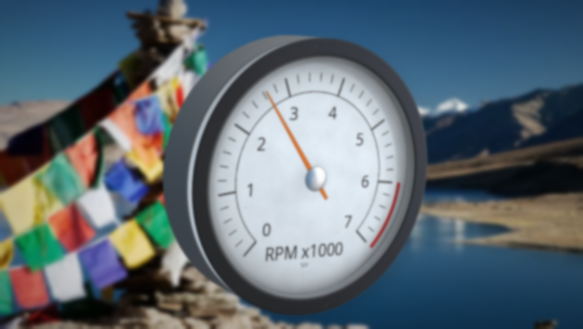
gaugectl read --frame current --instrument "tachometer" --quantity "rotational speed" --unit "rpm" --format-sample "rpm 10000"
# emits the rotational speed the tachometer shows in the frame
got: rpm 2600
